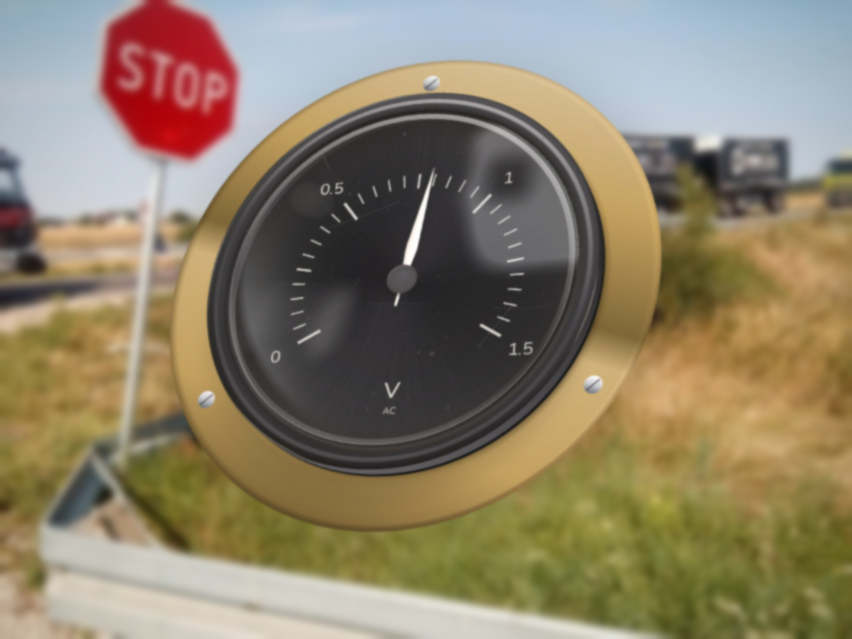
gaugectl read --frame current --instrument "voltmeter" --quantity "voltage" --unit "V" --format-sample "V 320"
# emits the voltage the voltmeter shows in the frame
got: V 0.8
